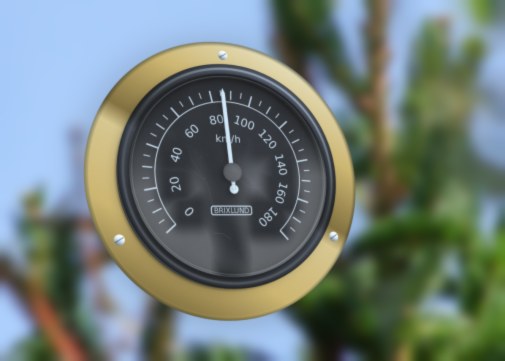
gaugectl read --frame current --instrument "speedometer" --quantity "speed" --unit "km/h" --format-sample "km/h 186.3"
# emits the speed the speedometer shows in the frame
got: km/h 85
